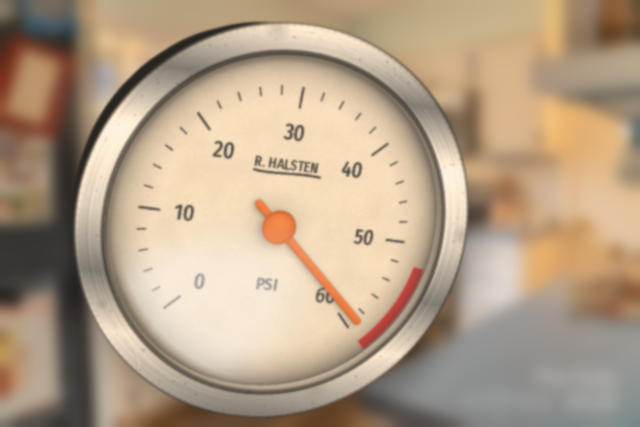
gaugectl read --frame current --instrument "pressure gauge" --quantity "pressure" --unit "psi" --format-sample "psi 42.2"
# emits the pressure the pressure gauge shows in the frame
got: psi 59
